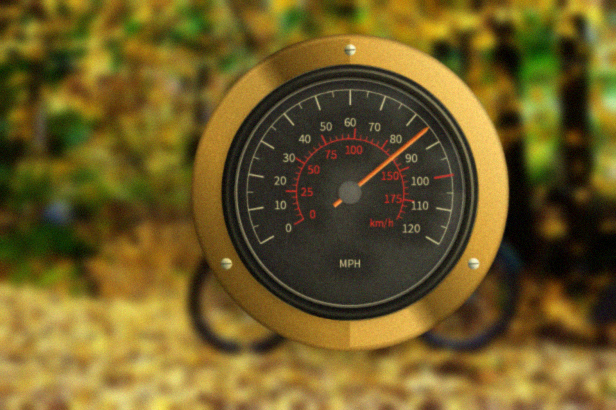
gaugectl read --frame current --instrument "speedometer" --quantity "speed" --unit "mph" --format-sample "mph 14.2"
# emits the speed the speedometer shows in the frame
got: mph 85
